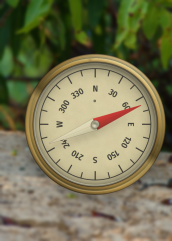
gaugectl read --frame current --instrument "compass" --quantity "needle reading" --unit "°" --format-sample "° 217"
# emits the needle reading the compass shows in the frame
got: ° 67.5
